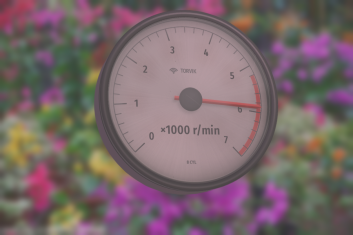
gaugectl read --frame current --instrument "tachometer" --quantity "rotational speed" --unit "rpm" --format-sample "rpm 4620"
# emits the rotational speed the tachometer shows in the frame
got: rpm 5900
